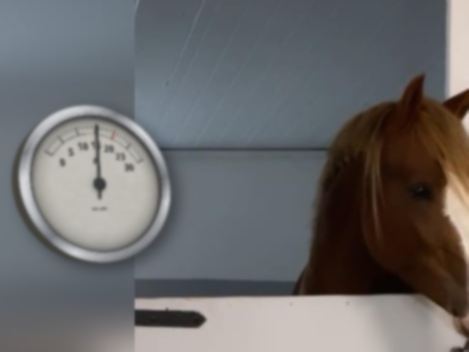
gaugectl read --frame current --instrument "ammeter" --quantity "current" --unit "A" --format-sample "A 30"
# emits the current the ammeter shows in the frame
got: A 15
